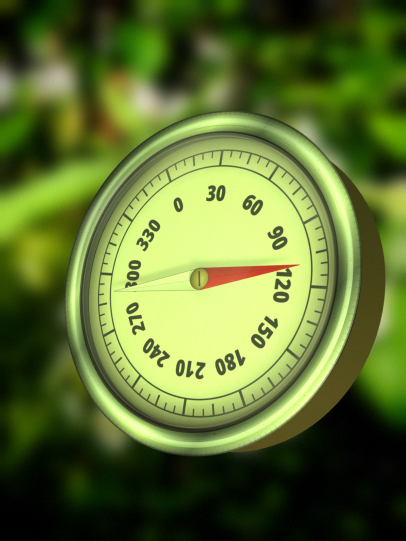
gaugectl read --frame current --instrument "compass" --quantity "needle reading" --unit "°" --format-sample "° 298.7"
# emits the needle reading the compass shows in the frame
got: ° 110
